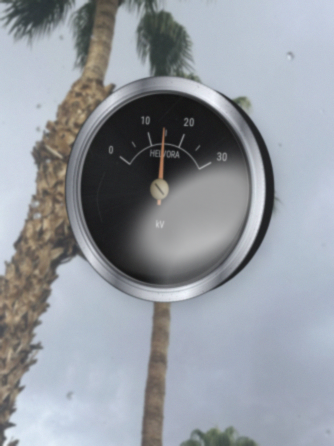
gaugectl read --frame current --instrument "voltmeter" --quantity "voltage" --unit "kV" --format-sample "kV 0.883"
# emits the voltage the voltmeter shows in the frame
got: kV 15
